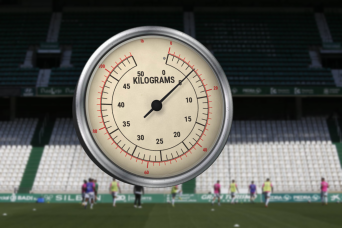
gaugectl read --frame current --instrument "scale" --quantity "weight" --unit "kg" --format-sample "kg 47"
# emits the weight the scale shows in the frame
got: kg 5
